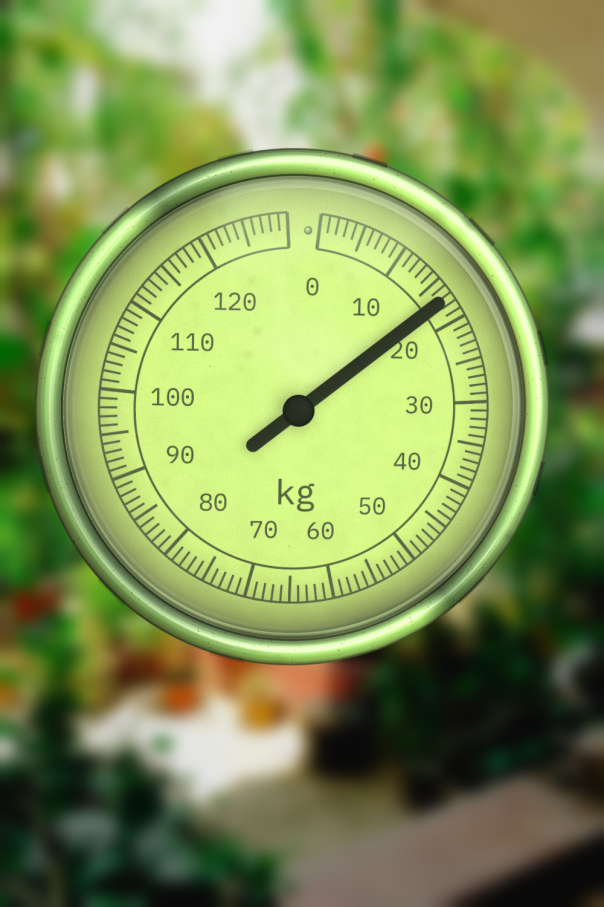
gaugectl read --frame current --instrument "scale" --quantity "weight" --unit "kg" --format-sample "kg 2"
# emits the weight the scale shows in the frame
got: kg 17
